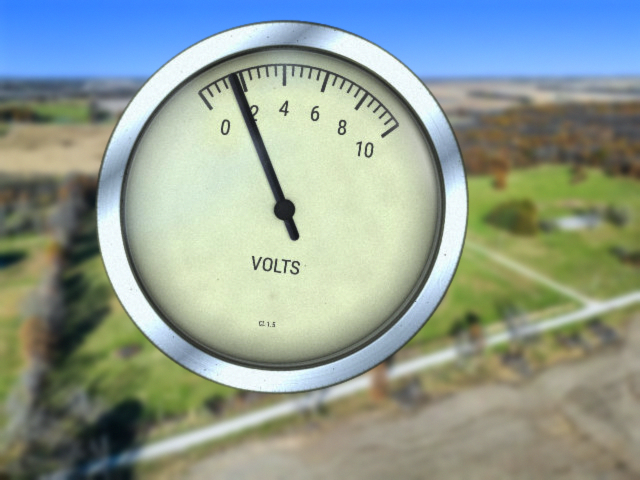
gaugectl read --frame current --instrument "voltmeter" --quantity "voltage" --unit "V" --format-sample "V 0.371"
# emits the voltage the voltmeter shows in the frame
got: V 1.6
